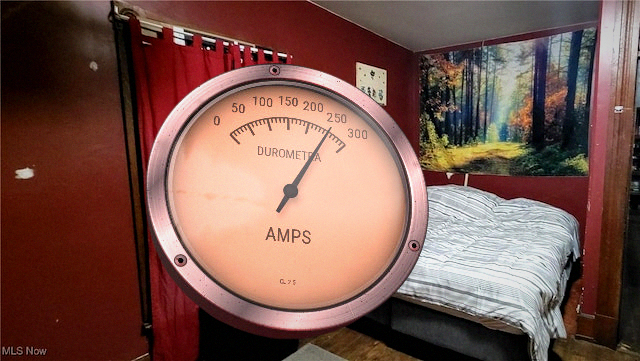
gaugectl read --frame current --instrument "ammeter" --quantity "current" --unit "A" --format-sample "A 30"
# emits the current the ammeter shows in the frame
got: A 250
